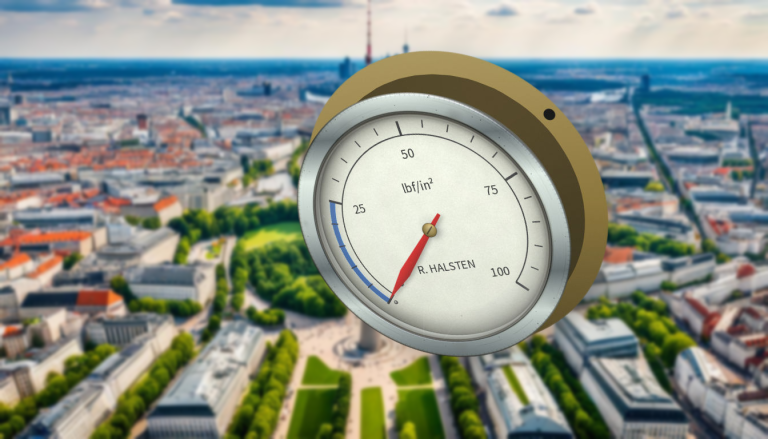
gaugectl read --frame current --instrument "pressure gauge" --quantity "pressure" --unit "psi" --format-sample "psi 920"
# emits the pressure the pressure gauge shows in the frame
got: psi 0
